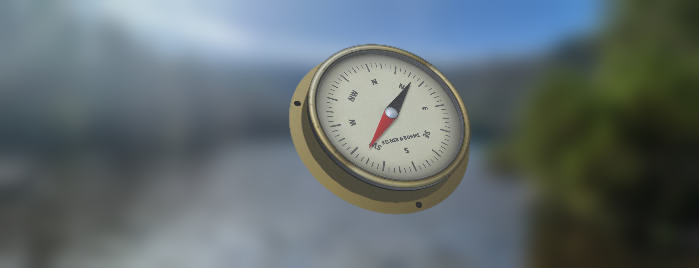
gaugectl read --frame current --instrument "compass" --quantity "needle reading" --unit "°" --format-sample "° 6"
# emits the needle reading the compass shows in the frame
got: ° 230
